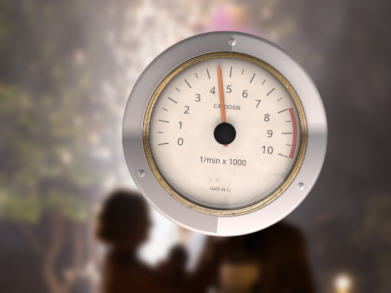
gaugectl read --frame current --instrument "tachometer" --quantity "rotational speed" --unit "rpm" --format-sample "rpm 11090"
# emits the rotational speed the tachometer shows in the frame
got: rpm 4500
